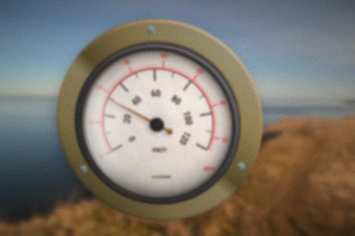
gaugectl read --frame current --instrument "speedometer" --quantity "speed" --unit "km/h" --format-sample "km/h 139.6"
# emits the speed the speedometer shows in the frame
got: km/h 30
